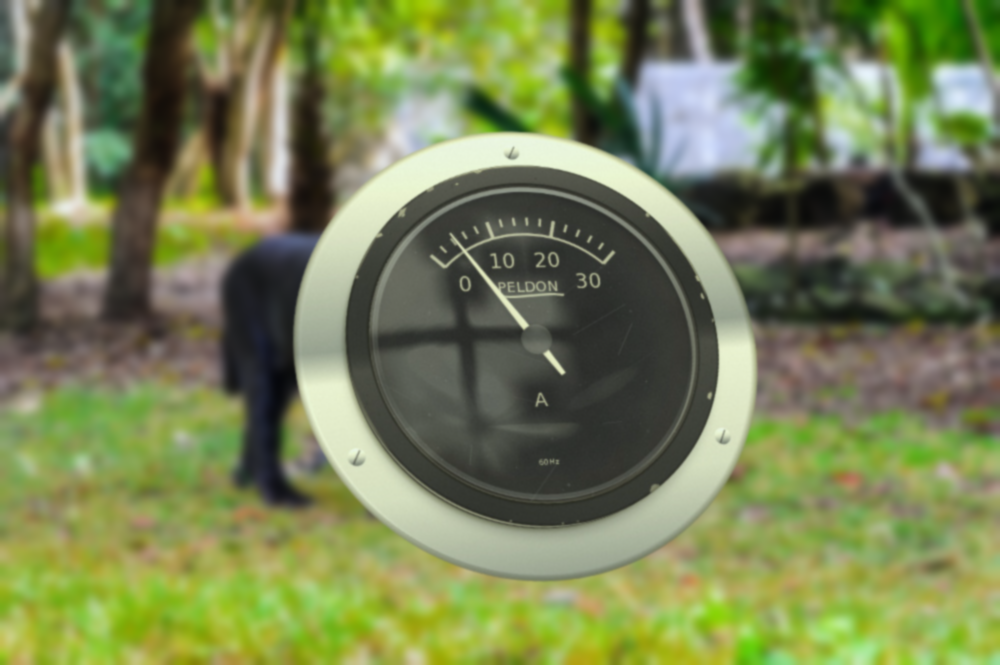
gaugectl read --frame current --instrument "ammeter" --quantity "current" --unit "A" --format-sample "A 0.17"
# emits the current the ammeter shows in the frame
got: A 4
